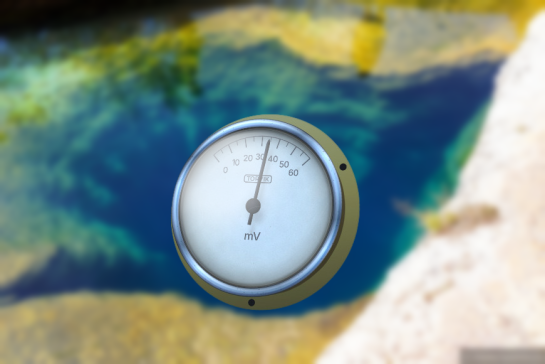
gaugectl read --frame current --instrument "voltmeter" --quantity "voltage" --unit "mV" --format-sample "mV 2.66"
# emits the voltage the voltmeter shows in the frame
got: mV 35
